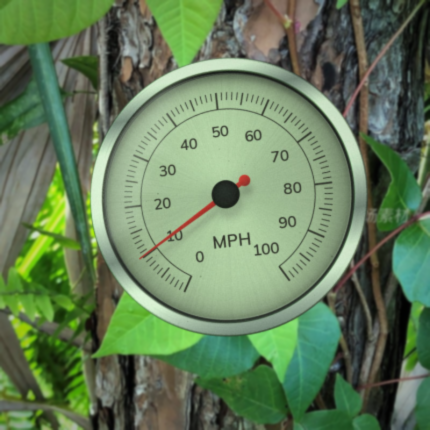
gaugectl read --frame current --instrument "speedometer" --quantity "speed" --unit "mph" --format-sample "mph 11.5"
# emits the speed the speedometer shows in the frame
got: mph 10
